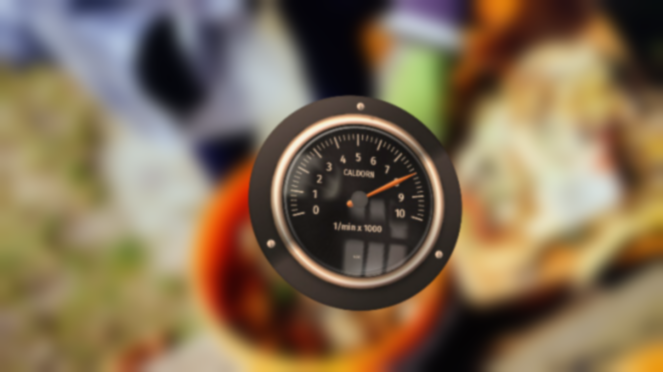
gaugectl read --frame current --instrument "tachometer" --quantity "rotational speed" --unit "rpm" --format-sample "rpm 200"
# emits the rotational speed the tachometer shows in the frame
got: rpm 8000
